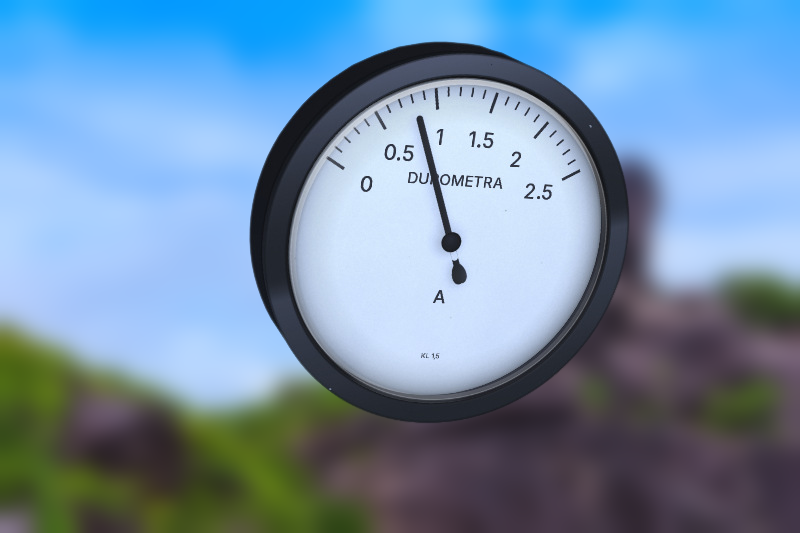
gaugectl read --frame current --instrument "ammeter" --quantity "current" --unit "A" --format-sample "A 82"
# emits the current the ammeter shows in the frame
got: A 0.8
